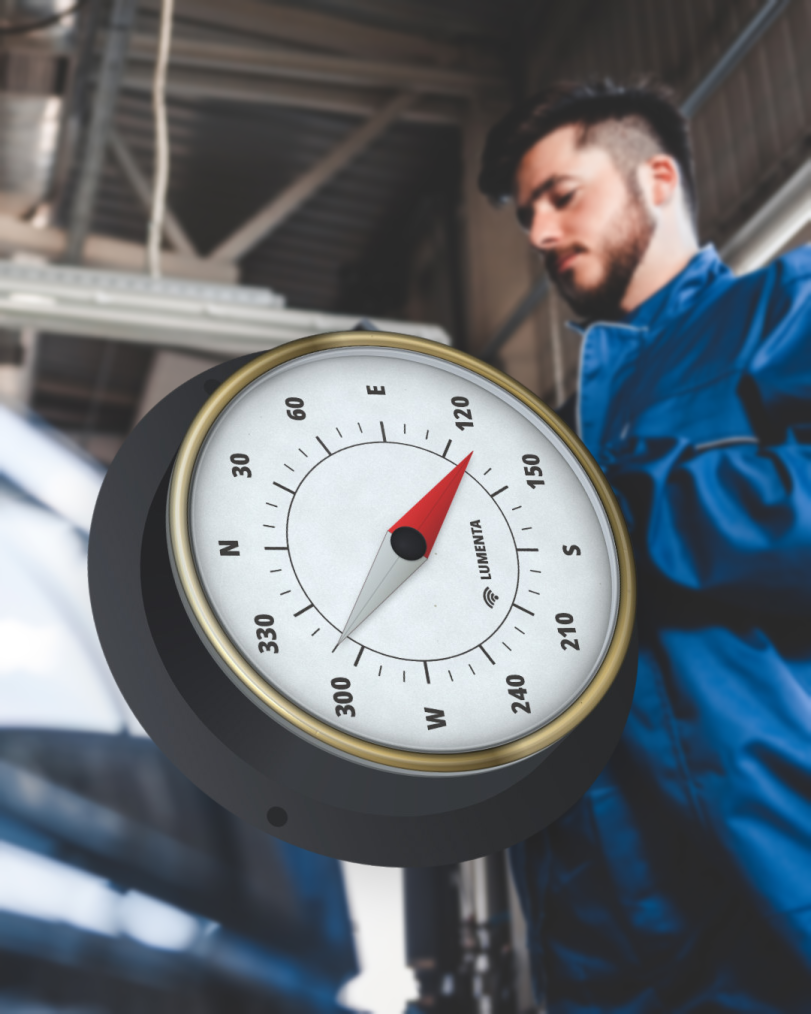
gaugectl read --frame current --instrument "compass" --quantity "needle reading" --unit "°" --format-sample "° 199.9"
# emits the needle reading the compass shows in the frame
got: ° 130
